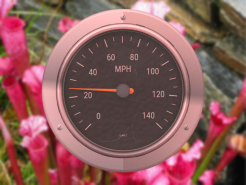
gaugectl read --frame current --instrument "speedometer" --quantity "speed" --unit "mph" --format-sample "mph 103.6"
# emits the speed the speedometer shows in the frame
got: mph 25
